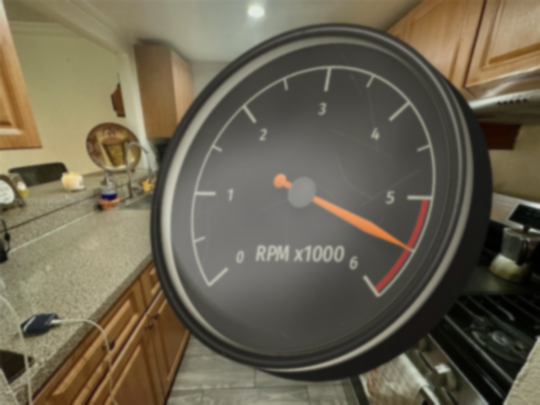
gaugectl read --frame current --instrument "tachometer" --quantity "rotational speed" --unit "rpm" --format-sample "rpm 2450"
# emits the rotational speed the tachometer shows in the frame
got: rpm 5500
